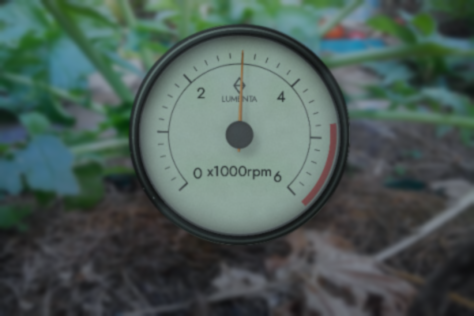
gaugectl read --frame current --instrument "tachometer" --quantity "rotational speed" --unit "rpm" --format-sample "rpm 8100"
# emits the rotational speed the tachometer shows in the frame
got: rpm 3000
